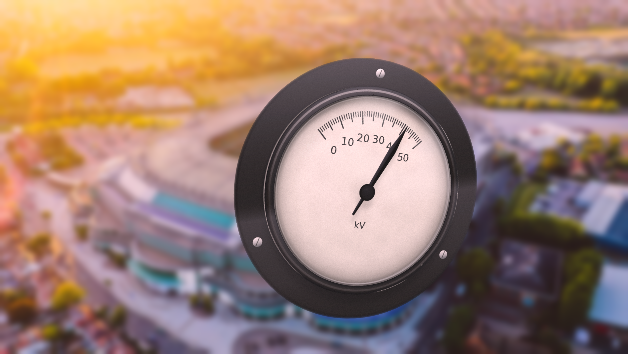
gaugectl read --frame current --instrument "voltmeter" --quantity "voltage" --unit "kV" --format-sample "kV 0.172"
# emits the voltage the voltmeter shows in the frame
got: kV 40
